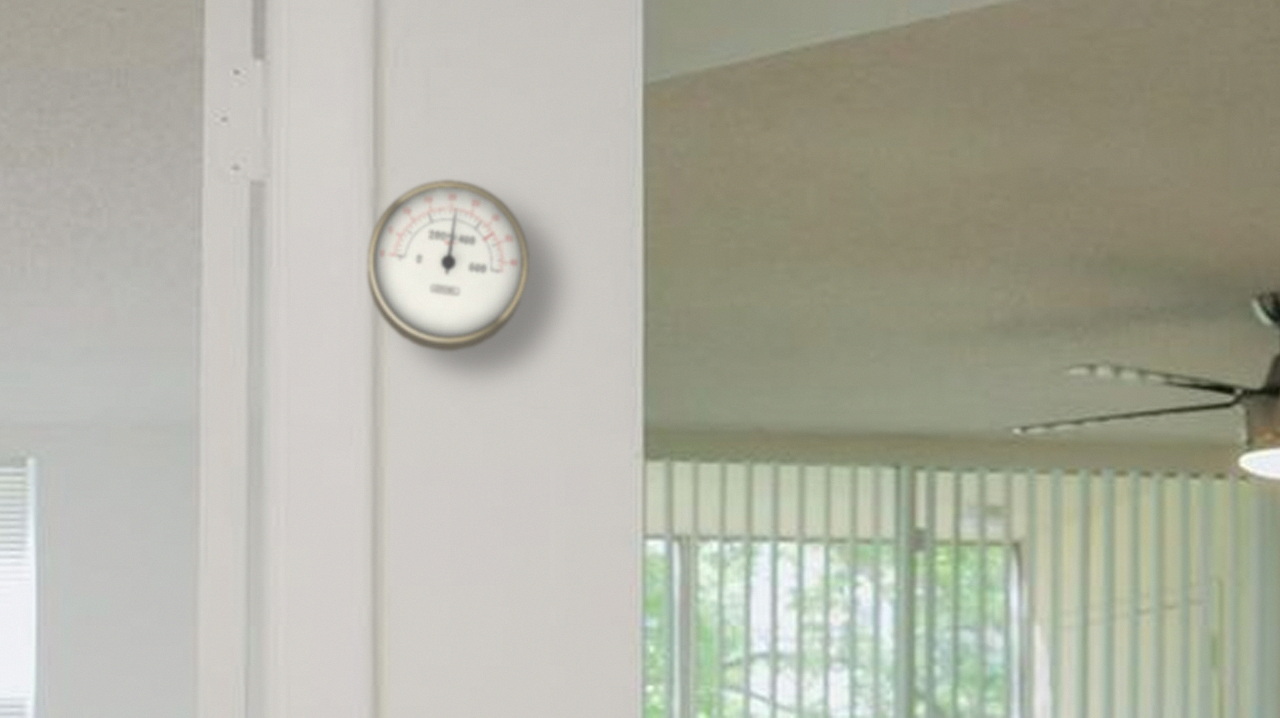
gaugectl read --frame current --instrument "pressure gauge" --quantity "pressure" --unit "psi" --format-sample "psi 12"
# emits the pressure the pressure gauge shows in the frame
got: psi 300
